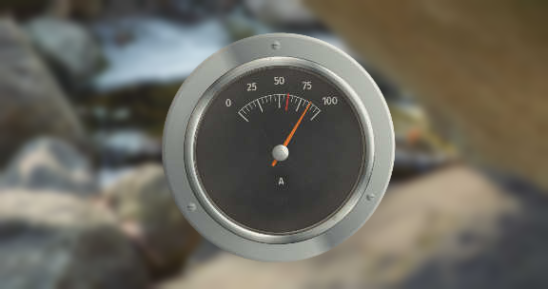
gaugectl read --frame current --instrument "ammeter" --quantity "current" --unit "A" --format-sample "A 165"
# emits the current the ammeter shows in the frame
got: A 85
